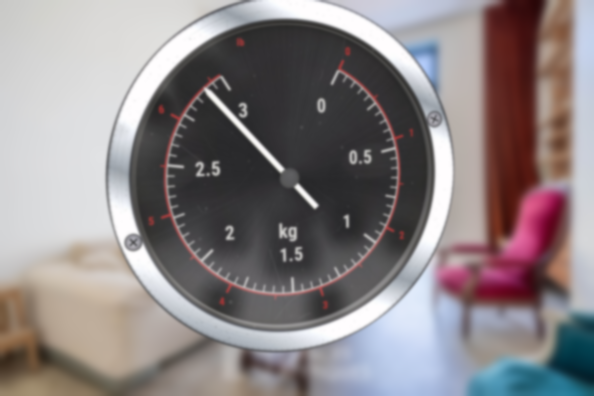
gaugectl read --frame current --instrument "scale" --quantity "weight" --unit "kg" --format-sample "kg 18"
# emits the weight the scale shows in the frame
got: kg 2.9
